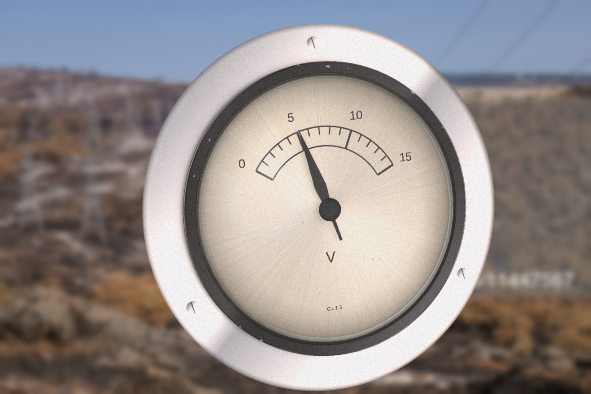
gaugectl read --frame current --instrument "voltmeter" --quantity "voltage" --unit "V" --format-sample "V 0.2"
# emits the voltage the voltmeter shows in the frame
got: V 5
